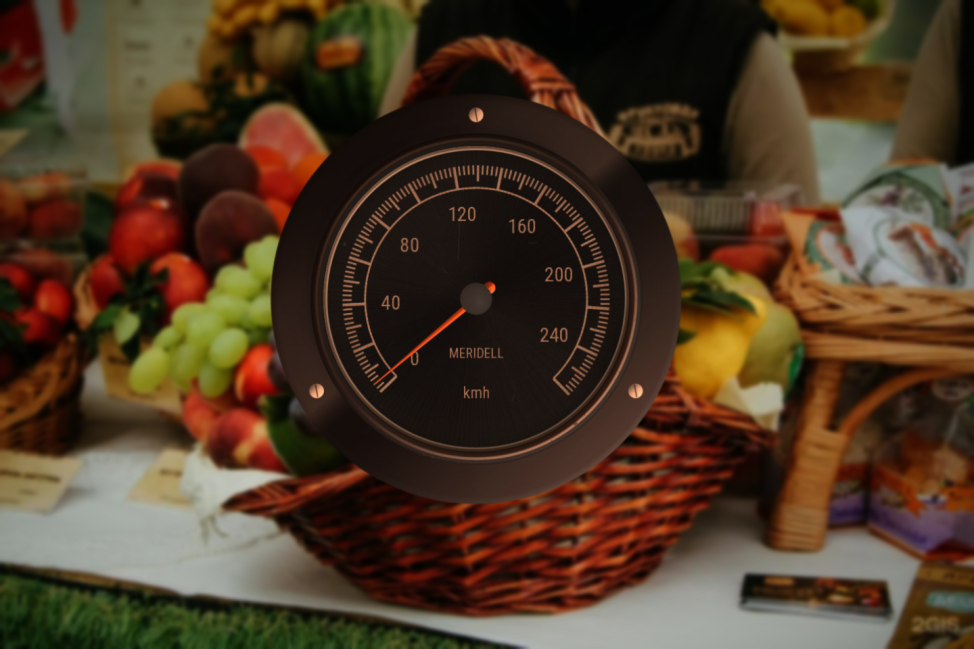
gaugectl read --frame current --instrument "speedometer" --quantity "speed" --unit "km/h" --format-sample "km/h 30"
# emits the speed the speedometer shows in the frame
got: km/h 4
